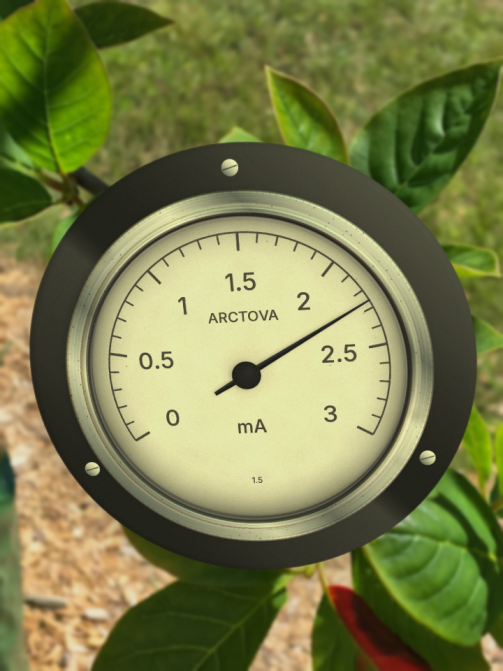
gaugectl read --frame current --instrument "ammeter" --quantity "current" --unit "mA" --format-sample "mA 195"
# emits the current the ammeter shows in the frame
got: mA 2.25
